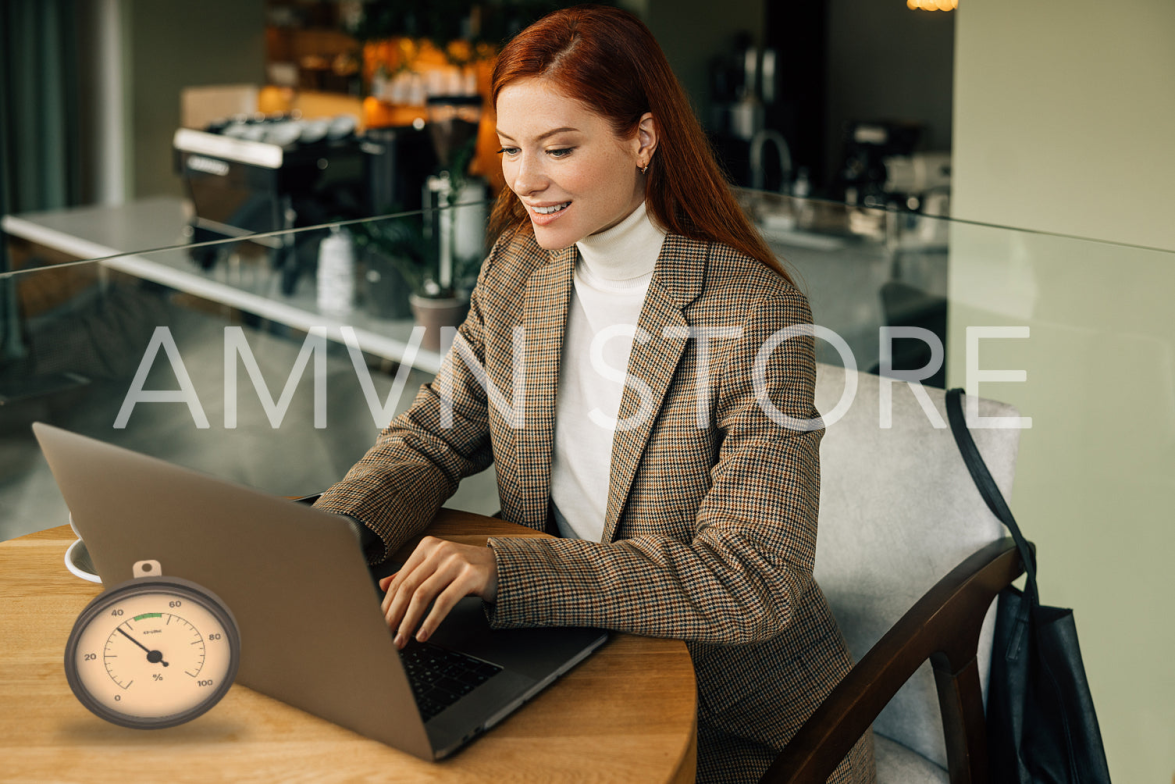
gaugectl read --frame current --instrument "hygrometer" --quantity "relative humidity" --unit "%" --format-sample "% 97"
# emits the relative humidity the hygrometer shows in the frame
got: % 36
